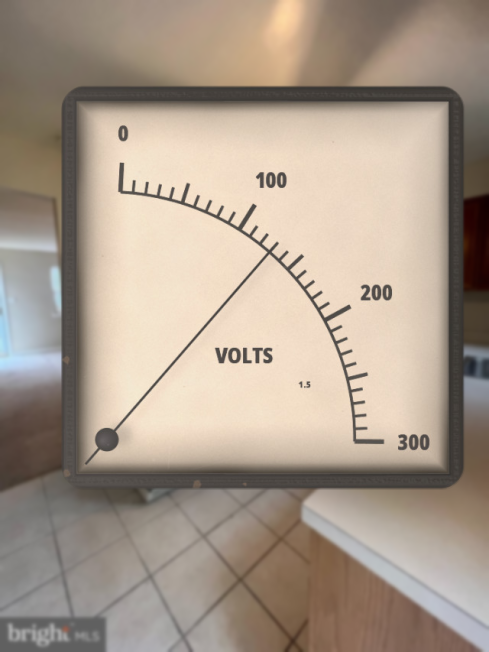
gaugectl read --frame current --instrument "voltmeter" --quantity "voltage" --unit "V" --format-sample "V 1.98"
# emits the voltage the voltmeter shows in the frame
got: V 130
